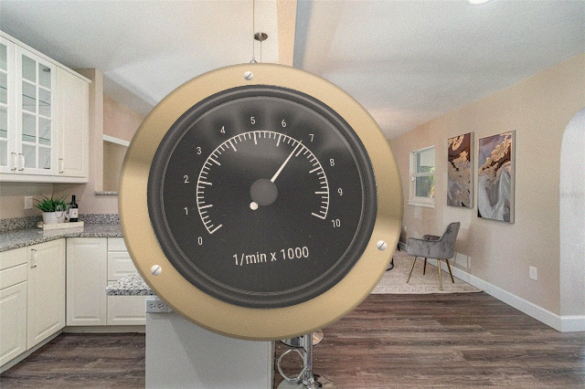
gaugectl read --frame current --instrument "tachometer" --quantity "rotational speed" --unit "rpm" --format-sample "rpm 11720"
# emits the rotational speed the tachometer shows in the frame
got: rpm 6800
